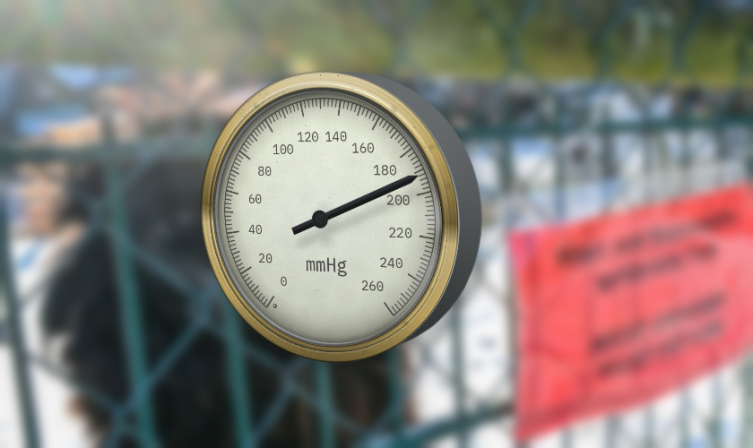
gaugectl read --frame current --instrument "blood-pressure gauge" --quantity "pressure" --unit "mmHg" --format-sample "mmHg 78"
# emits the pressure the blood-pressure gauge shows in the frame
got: mmHg 192
